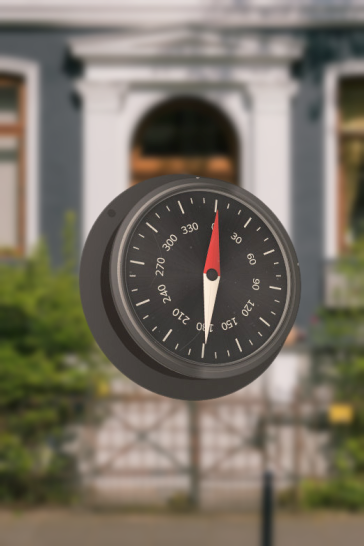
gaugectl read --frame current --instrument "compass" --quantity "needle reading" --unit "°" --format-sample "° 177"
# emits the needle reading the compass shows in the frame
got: ° 0
